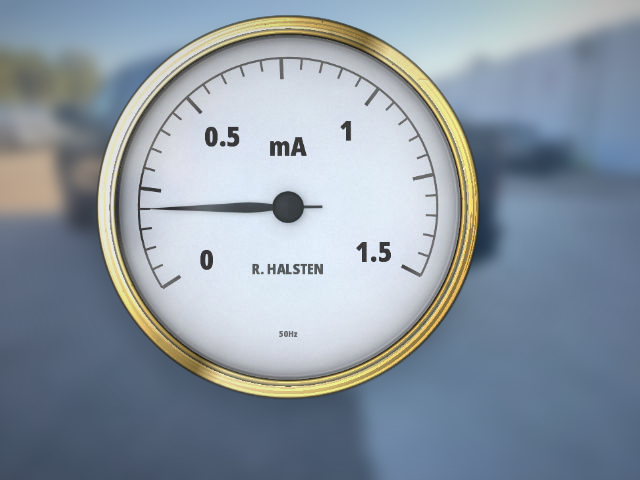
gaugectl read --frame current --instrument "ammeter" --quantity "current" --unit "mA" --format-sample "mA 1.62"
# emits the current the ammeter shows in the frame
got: mA 0.2
